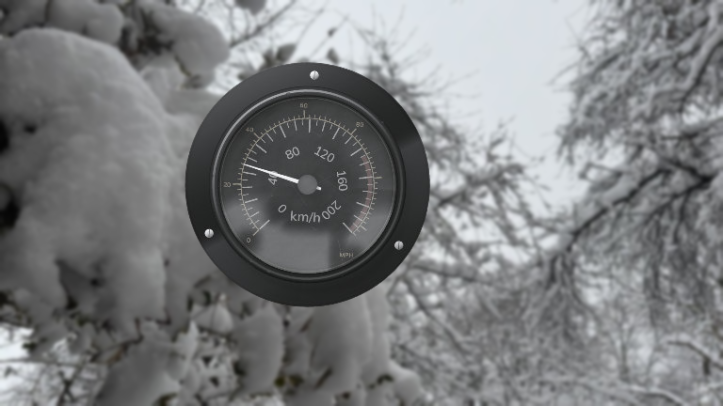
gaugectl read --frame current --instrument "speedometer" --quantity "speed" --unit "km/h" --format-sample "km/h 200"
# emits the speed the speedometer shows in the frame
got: km/h 45
